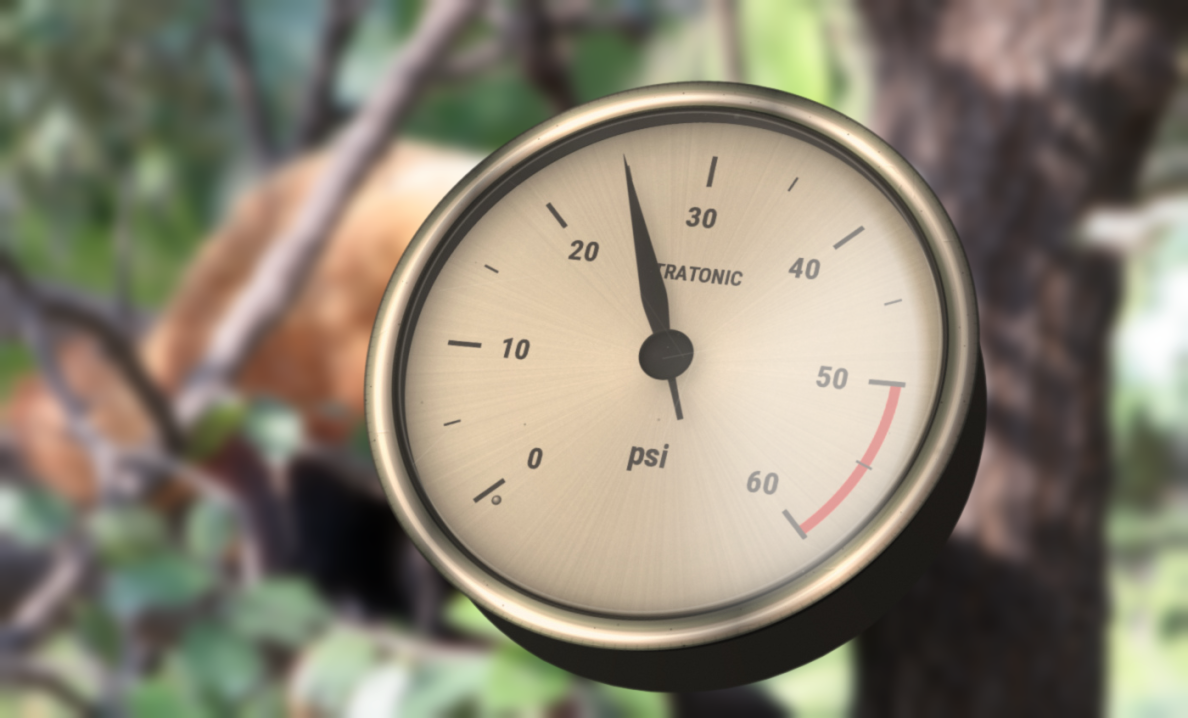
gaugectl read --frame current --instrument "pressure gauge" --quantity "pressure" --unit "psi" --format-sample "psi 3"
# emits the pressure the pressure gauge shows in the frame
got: psi 25
